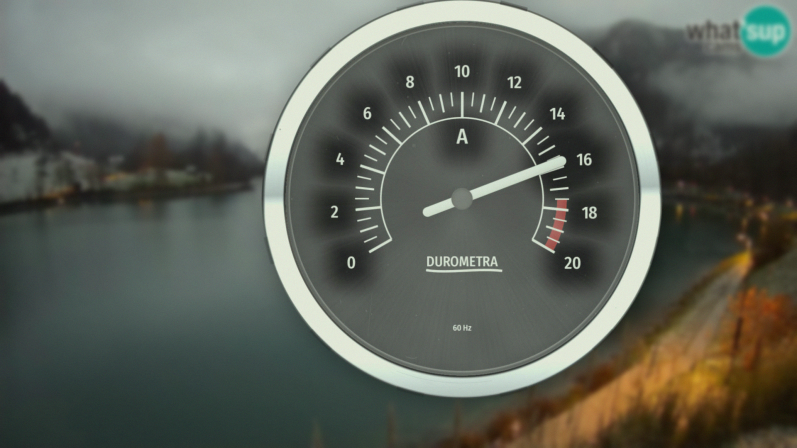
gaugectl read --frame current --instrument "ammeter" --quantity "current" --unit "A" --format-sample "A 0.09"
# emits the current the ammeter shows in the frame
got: A 15.75
